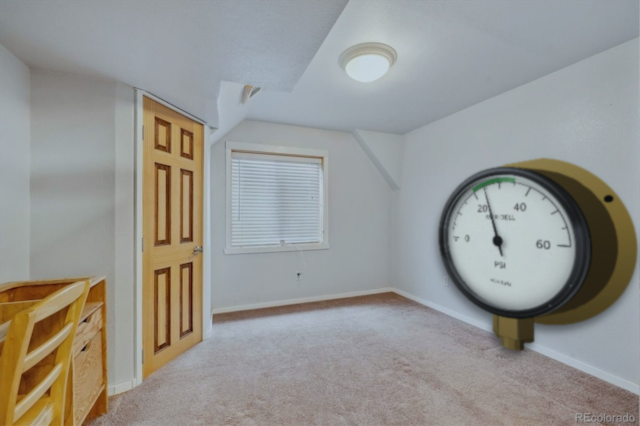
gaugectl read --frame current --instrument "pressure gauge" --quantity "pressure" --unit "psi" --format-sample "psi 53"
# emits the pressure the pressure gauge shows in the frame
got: psi 25
